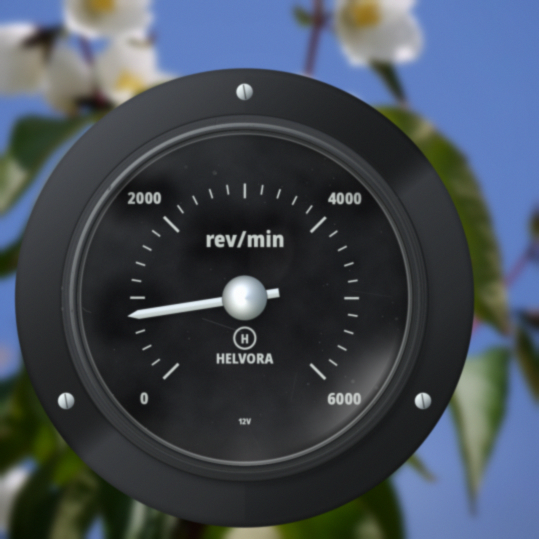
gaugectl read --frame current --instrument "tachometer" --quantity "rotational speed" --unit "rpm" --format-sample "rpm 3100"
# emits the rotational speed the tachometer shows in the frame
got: rpm 800
